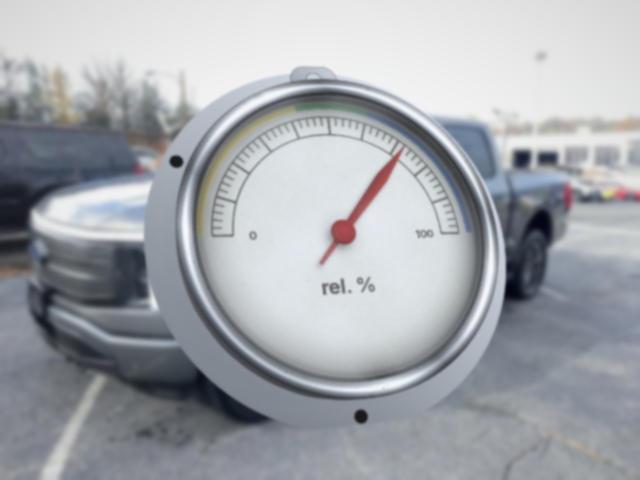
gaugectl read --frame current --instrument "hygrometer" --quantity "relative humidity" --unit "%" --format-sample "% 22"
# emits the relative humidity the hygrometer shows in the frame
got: % 72
